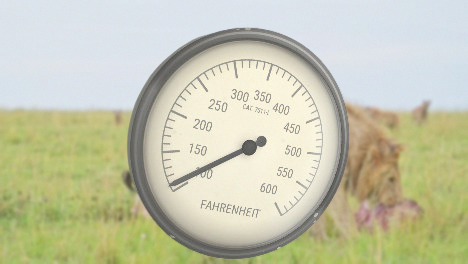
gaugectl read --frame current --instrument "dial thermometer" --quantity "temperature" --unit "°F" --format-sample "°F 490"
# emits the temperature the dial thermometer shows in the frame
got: °F 110
